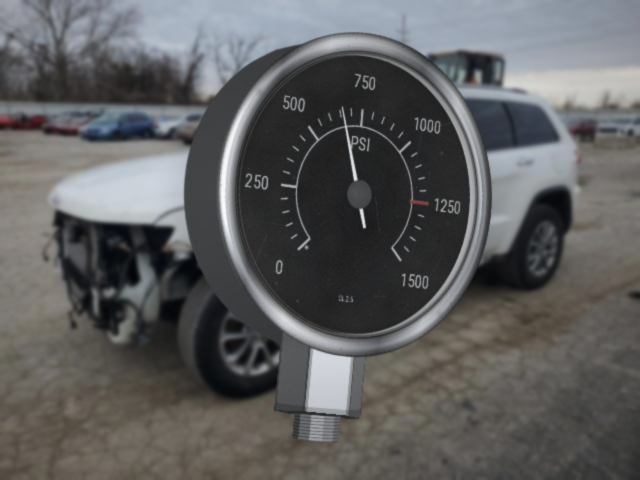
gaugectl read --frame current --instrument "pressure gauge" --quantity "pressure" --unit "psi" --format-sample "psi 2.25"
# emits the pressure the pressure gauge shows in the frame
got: psi 650
